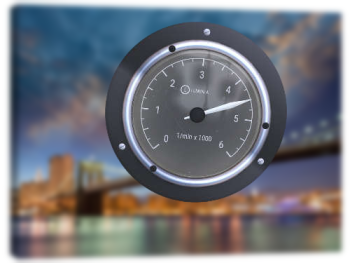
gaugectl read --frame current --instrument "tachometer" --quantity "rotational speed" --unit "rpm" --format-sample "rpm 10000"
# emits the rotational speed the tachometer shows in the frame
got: rpm 4500
